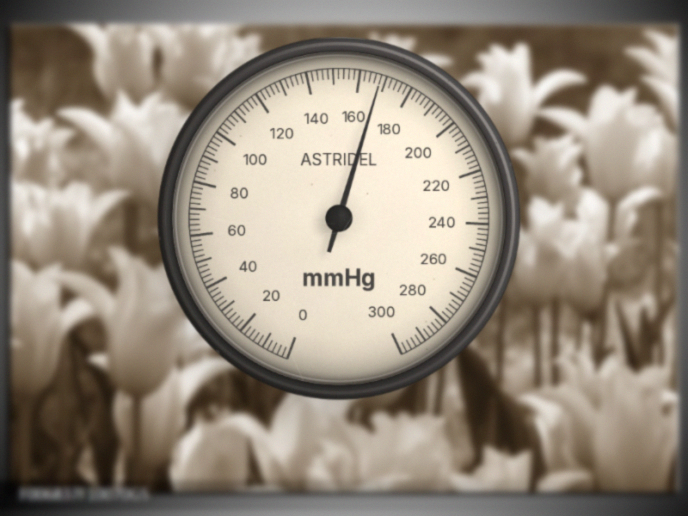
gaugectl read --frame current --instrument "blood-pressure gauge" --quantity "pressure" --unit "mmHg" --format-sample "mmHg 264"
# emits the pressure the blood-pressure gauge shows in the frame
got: mmHg 168
